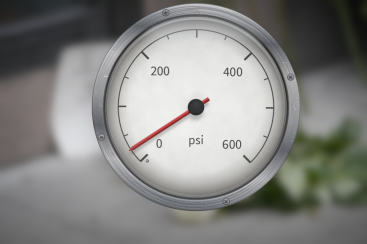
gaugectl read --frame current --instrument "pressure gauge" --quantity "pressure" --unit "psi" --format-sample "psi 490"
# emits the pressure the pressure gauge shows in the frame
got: psi 25
